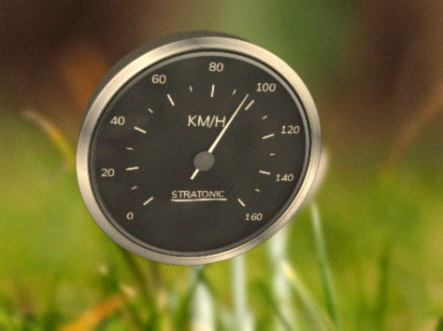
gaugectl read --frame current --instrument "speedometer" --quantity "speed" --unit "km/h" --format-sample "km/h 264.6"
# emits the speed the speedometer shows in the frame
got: km/h 95
